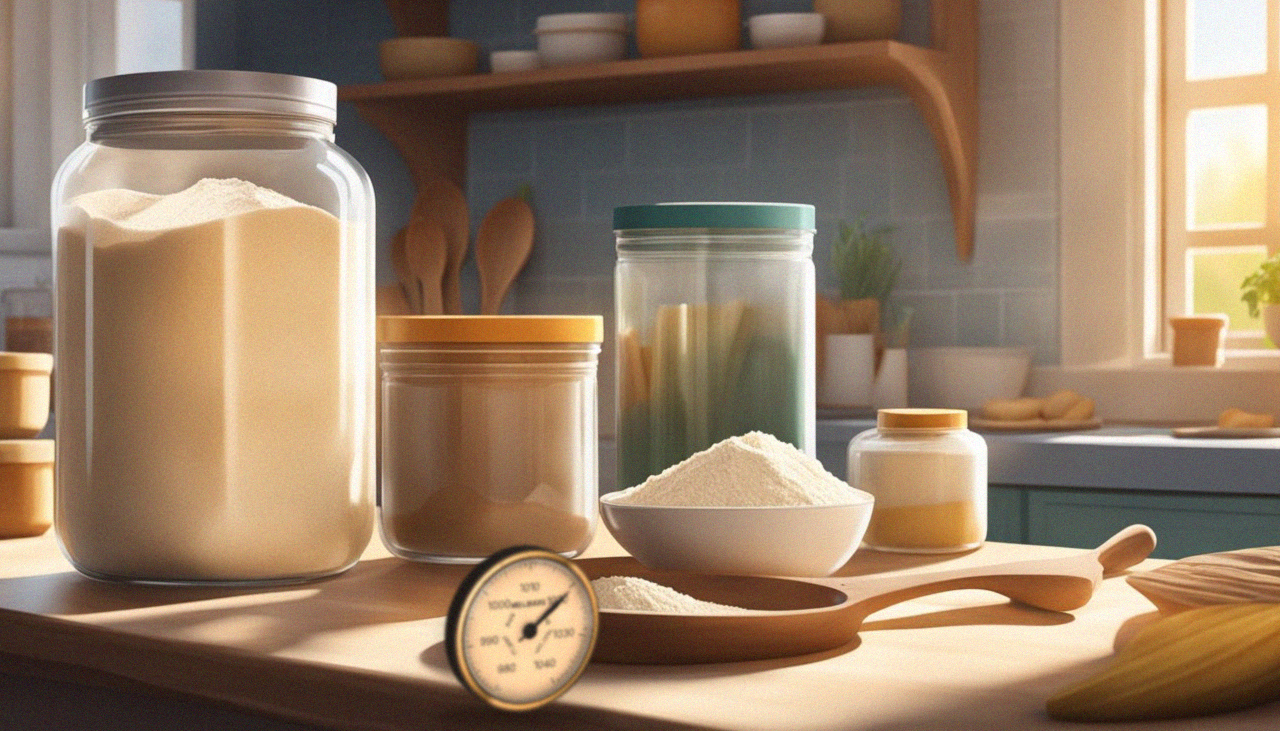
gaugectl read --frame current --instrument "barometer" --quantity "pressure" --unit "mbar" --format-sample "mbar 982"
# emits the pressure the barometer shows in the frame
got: mbar 1020
